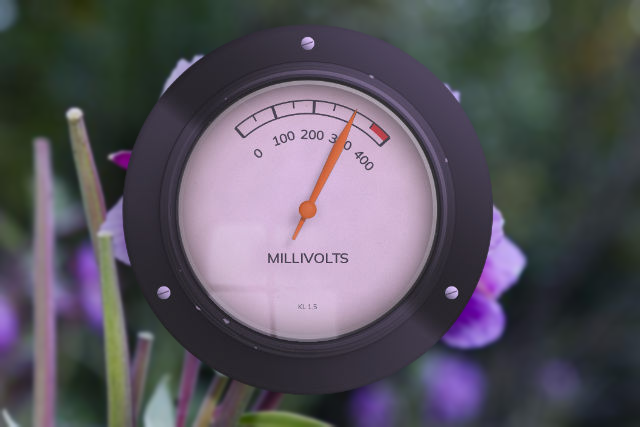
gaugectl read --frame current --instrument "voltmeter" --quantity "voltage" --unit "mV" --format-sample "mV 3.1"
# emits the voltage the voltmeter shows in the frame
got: mV 300
